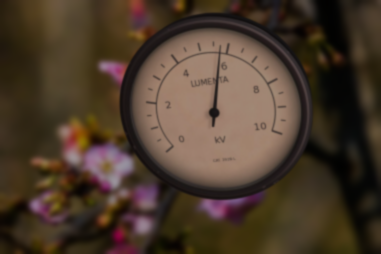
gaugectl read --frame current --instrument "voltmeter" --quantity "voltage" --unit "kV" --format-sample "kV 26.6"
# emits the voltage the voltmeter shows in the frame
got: kV 5.75
